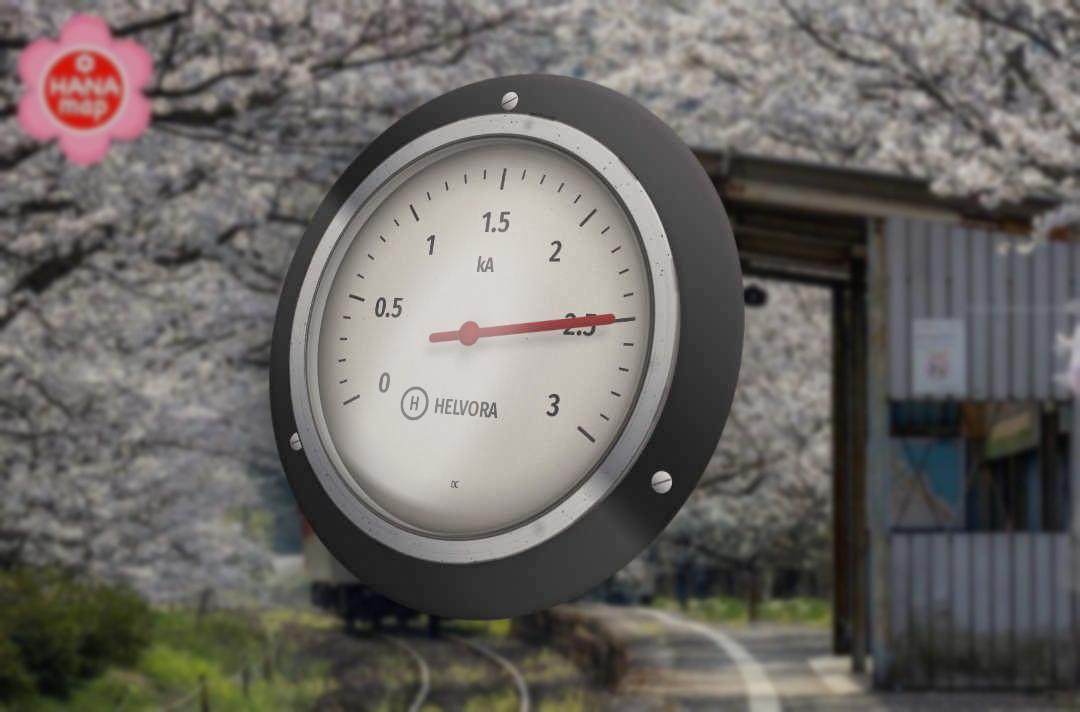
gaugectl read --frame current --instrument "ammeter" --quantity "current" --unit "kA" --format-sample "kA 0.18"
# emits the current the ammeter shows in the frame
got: kA 2.5
